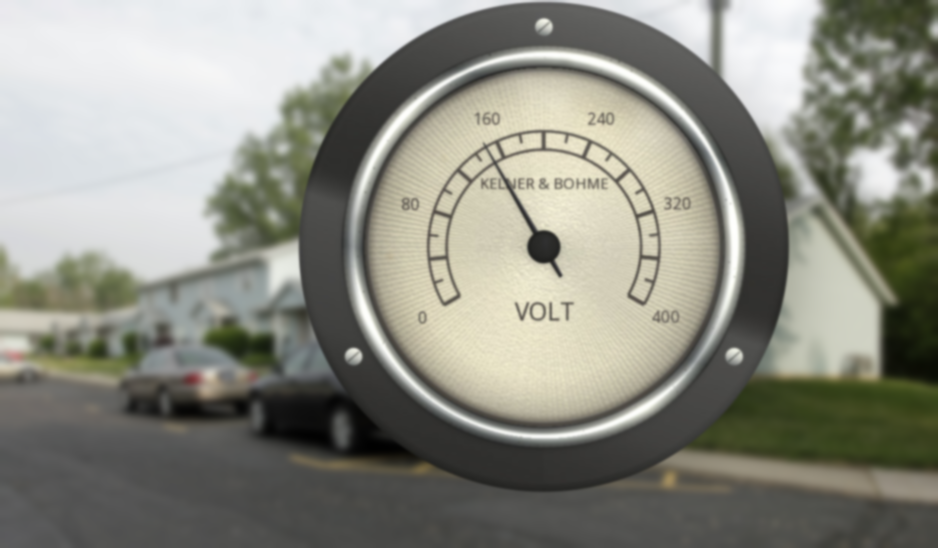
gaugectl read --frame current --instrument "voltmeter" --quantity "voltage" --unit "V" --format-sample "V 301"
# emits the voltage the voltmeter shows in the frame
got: V 150
